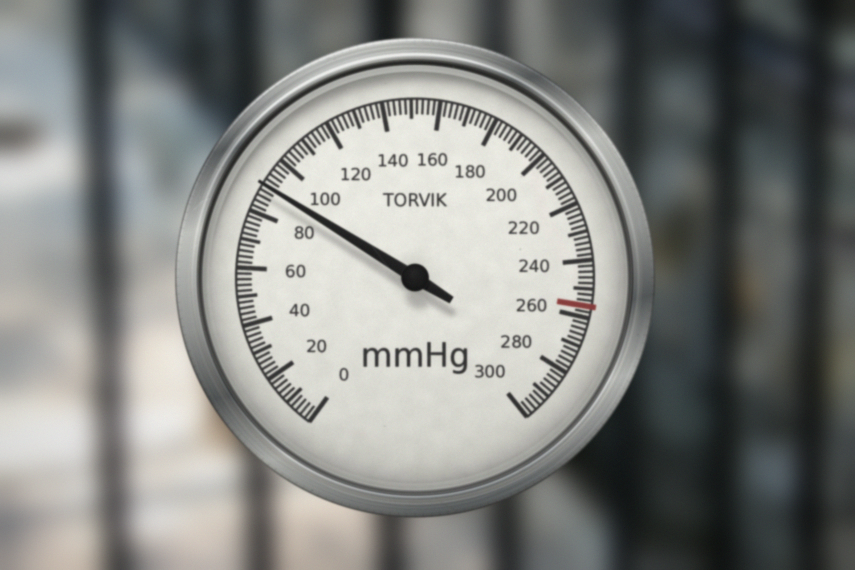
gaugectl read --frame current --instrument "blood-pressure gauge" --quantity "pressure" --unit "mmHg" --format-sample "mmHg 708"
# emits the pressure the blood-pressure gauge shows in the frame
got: mmHg 90
